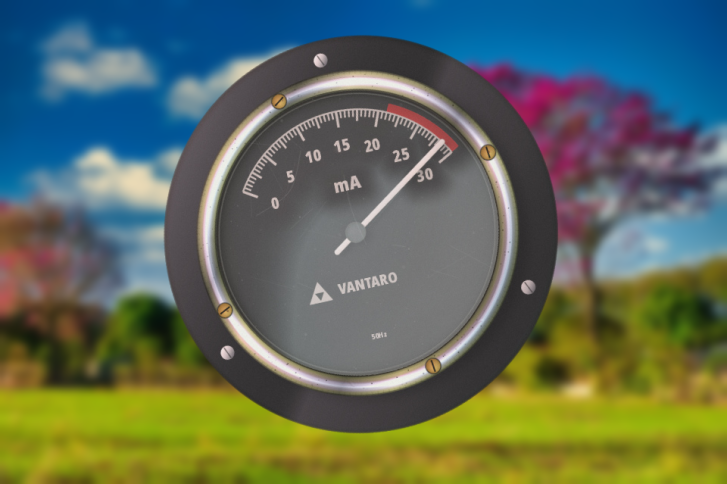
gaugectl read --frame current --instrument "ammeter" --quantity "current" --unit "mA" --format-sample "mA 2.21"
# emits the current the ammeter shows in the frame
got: mA 28.5
